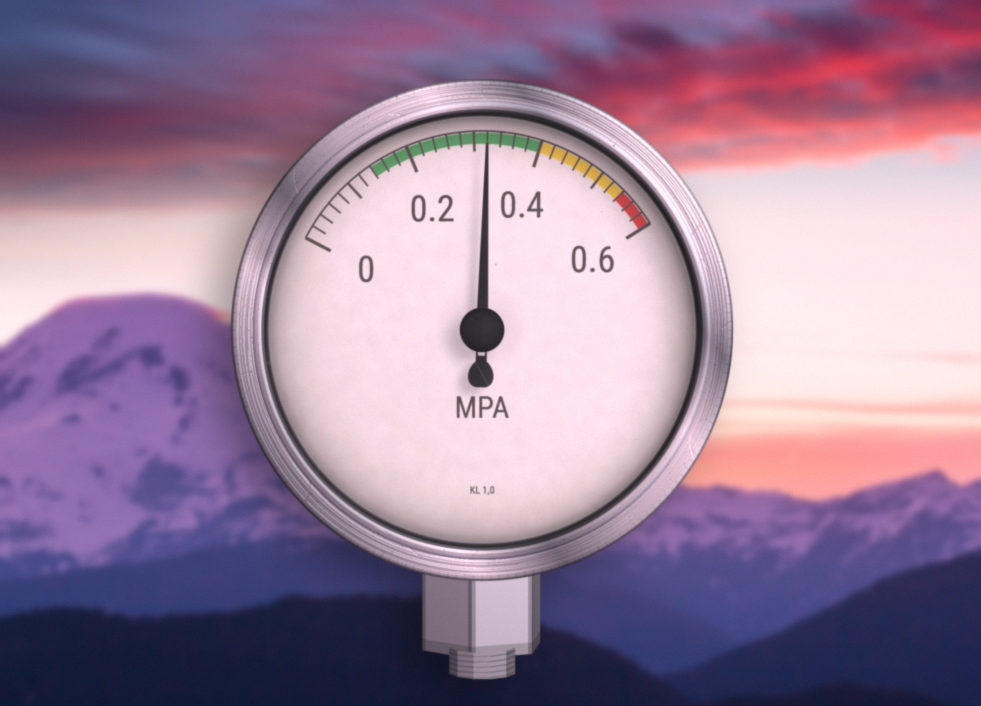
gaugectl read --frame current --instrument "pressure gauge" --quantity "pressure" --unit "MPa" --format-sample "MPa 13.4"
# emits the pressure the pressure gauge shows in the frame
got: MPa 0.32
